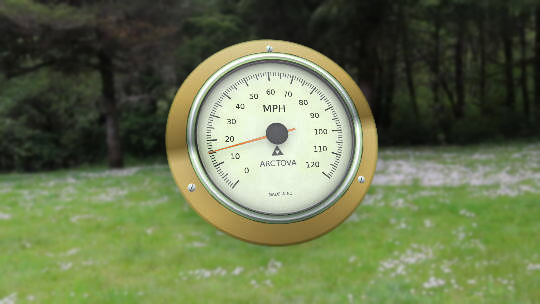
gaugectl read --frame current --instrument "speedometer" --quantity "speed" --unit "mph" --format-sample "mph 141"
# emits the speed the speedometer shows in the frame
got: mph 15
